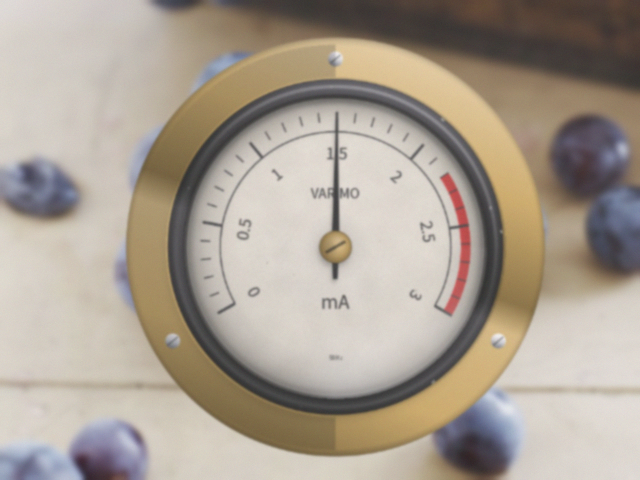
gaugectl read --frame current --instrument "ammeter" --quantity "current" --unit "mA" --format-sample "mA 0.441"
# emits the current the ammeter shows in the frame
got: mA 1.5
